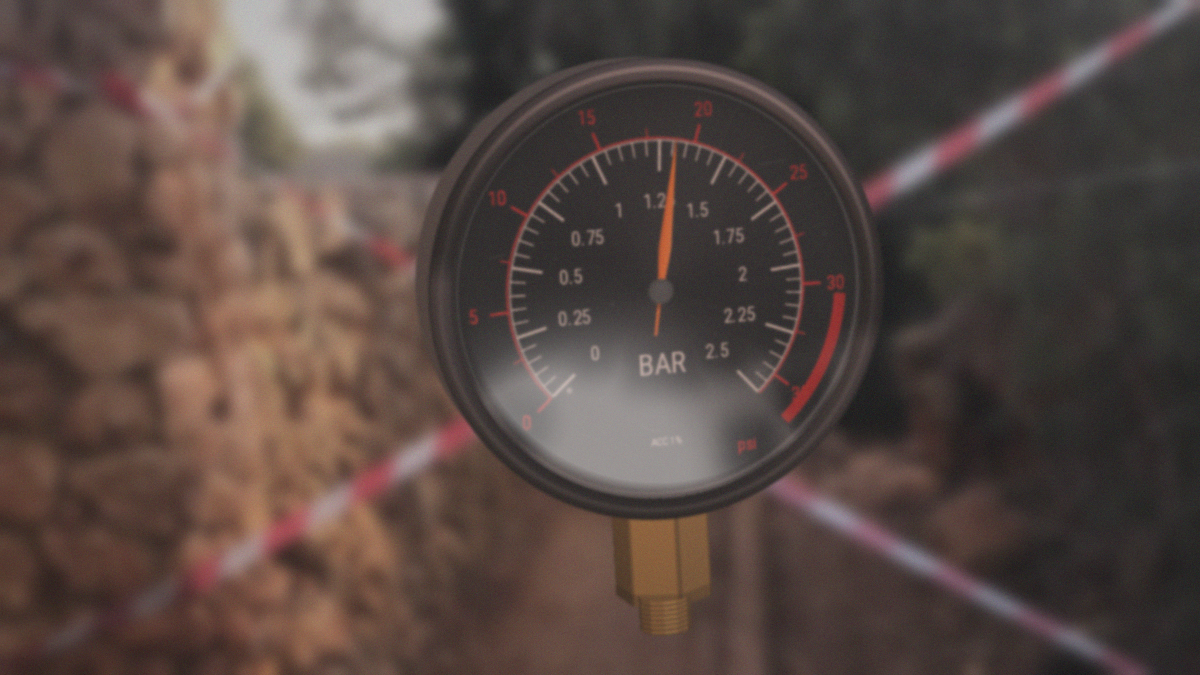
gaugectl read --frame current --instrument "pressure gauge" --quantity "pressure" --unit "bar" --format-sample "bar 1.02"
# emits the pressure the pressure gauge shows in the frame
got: bar 1.3
